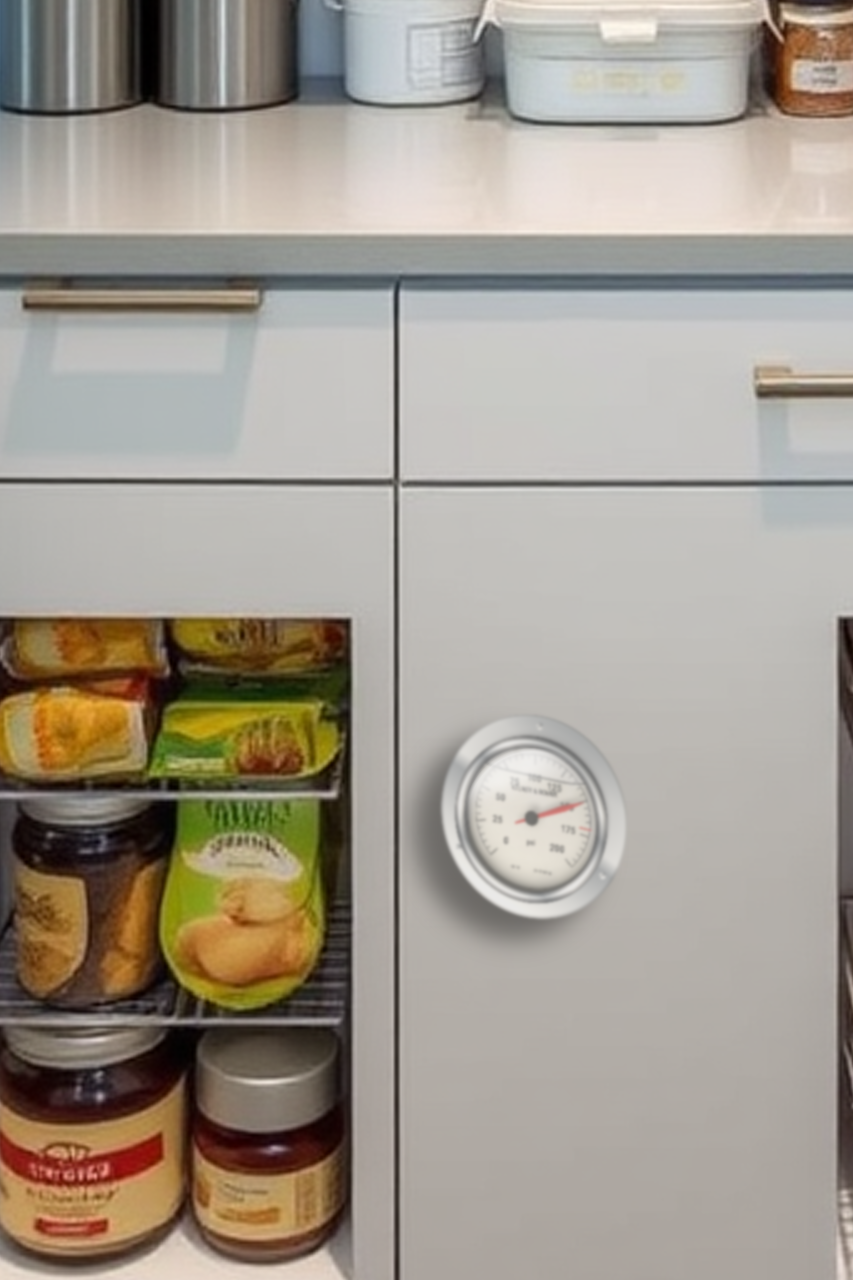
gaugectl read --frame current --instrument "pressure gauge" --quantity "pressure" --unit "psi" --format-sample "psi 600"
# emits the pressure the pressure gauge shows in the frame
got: psi 150
